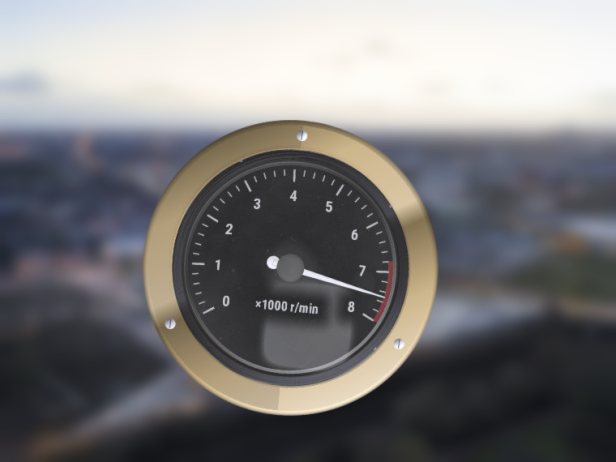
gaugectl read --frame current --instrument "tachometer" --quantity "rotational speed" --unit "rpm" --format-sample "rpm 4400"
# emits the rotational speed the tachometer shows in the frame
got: rpm 7500
